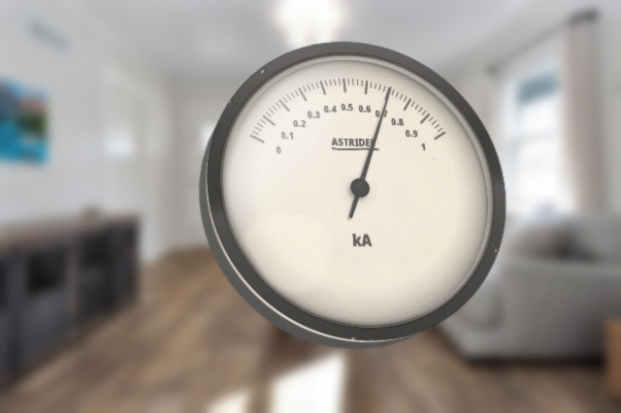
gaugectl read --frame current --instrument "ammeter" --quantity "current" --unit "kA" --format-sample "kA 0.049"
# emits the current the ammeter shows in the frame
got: kA 0.7
